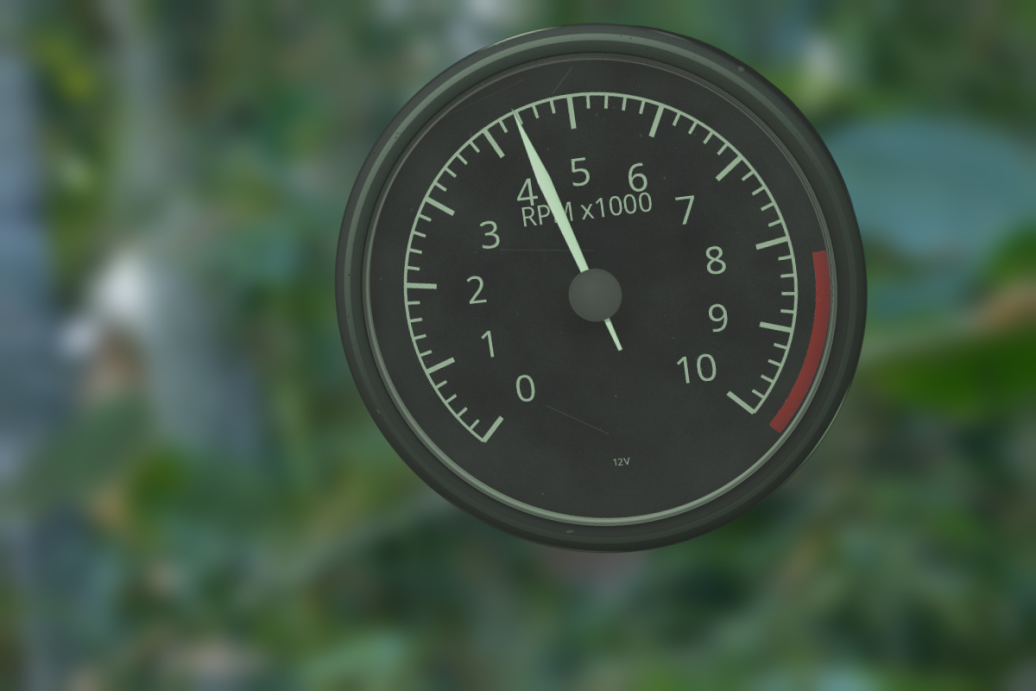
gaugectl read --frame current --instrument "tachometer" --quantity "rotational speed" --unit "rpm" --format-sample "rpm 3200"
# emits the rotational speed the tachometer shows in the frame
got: rpm 4400
